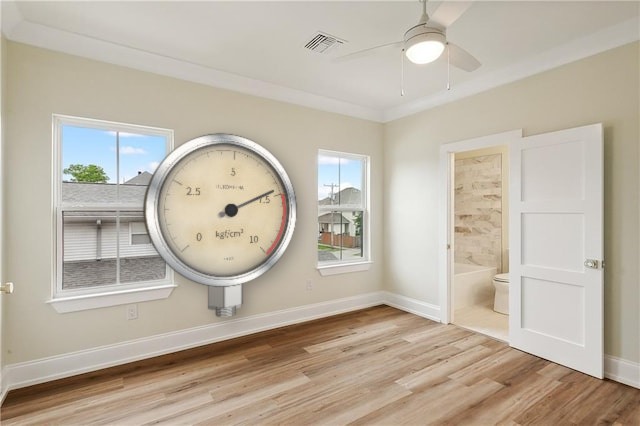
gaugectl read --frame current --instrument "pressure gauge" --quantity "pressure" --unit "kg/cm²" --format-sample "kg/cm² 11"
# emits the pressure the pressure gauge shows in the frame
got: kg/cm² 7.25
